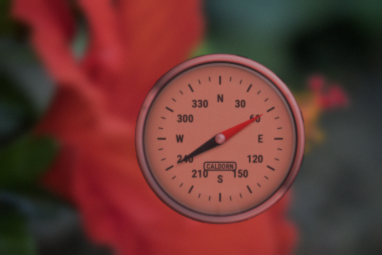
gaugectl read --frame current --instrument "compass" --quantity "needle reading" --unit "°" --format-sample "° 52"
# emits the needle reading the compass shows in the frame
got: ° 60
